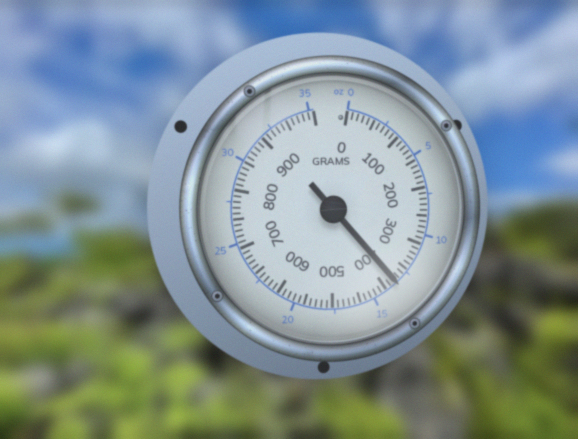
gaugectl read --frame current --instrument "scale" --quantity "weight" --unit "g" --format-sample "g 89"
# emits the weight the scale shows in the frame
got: g 380
